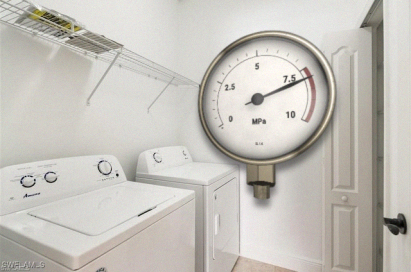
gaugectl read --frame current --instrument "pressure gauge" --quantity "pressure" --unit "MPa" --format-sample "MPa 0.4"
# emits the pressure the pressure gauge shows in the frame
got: MPa 8
